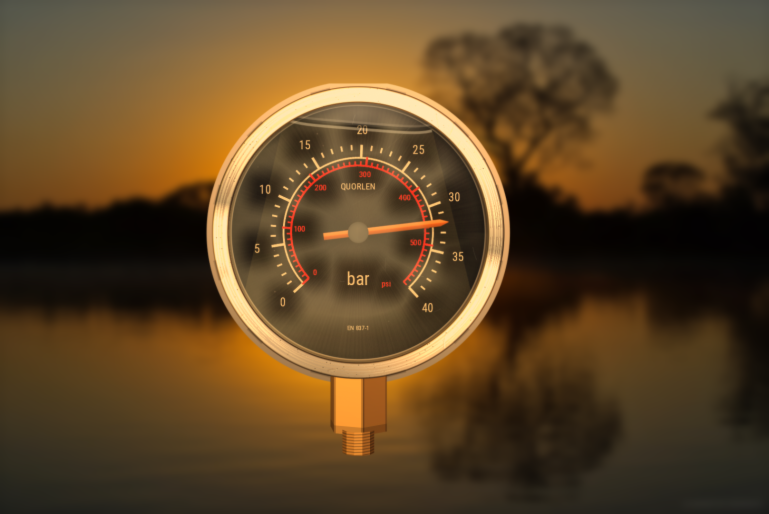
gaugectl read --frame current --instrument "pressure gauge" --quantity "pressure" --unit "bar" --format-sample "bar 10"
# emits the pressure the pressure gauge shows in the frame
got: bar 32
